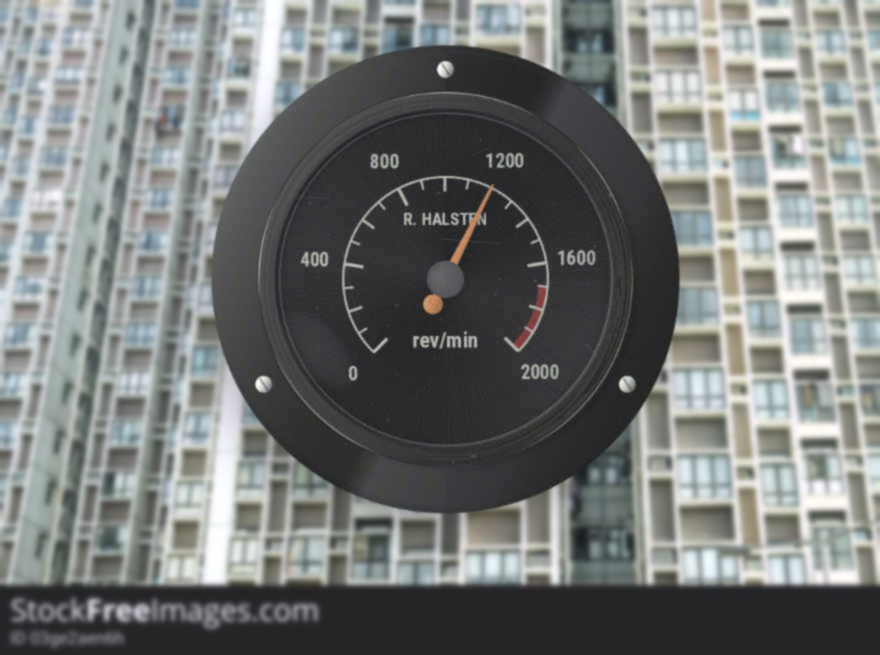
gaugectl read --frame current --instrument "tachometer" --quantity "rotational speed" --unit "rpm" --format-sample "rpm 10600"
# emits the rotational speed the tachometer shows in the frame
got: rpm 1200
